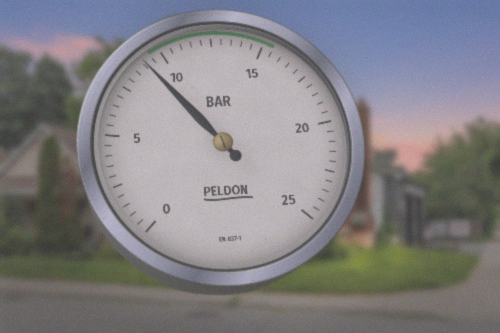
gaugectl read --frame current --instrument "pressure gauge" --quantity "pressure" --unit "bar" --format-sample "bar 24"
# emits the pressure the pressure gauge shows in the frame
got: bar 9
